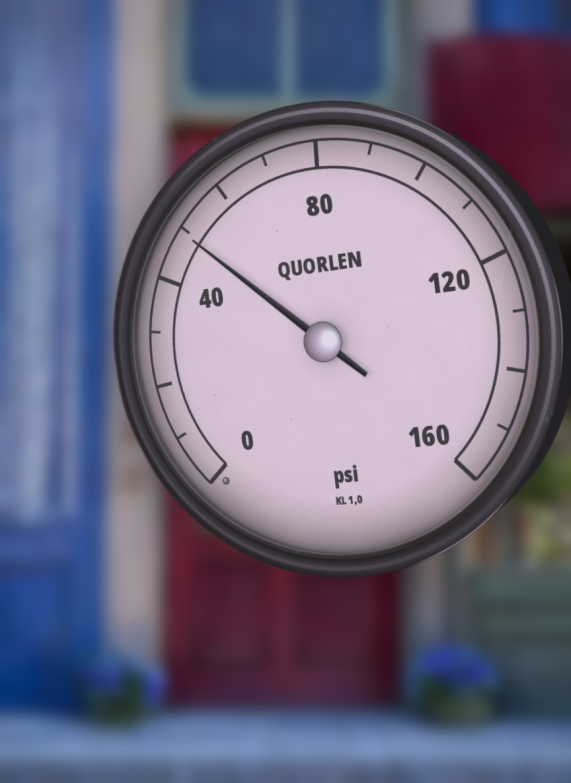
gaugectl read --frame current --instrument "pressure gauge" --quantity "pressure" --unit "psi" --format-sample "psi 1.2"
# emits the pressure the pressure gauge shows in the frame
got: psi 50
